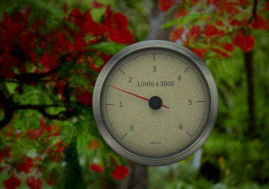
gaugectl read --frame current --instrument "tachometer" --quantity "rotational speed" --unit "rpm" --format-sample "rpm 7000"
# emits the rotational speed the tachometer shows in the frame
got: rpm 1500
